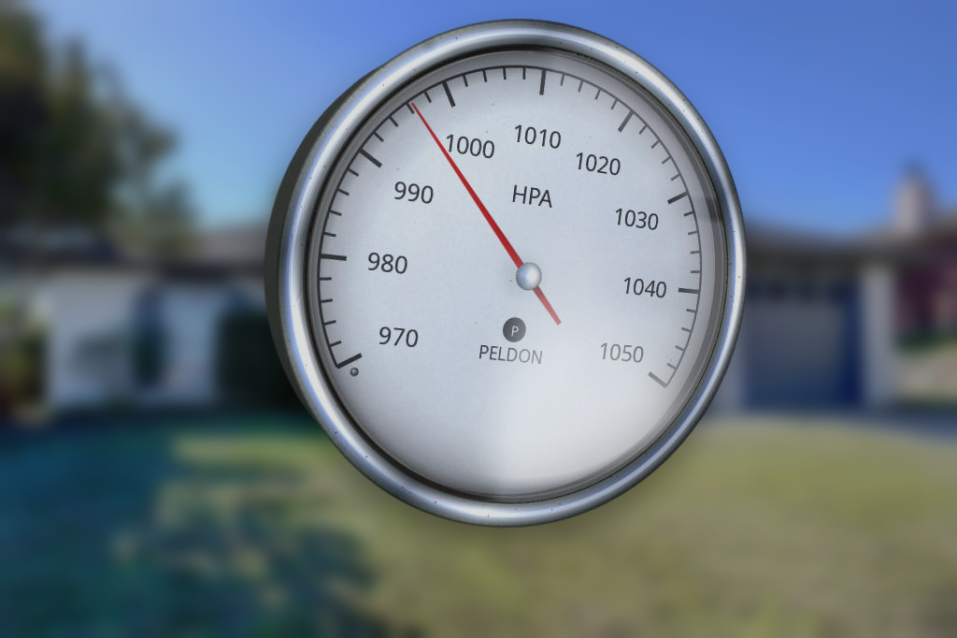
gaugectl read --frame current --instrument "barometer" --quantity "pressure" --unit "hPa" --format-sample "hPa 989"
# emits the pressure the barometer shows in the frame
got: hPa 996
